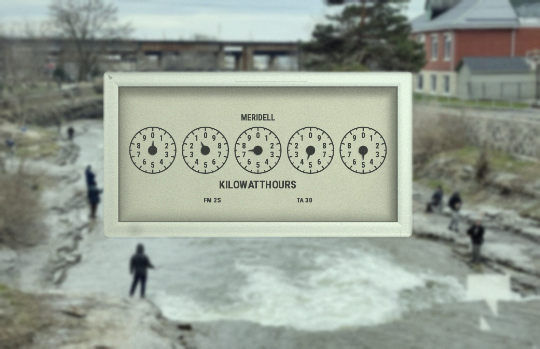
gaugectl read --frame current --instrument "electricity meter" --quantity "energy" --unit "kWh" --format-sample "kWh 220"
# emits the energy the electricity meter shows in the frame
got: kWh 745
